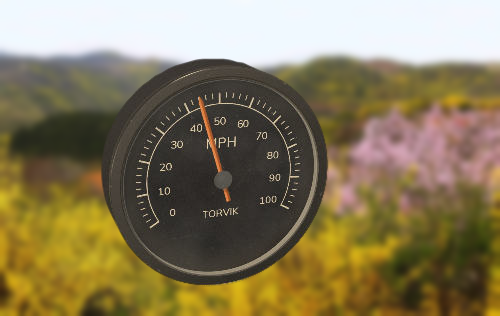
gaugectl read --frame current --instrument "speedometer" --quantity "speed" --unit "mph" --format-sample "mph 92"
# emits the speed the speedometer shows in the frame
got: mph 44
